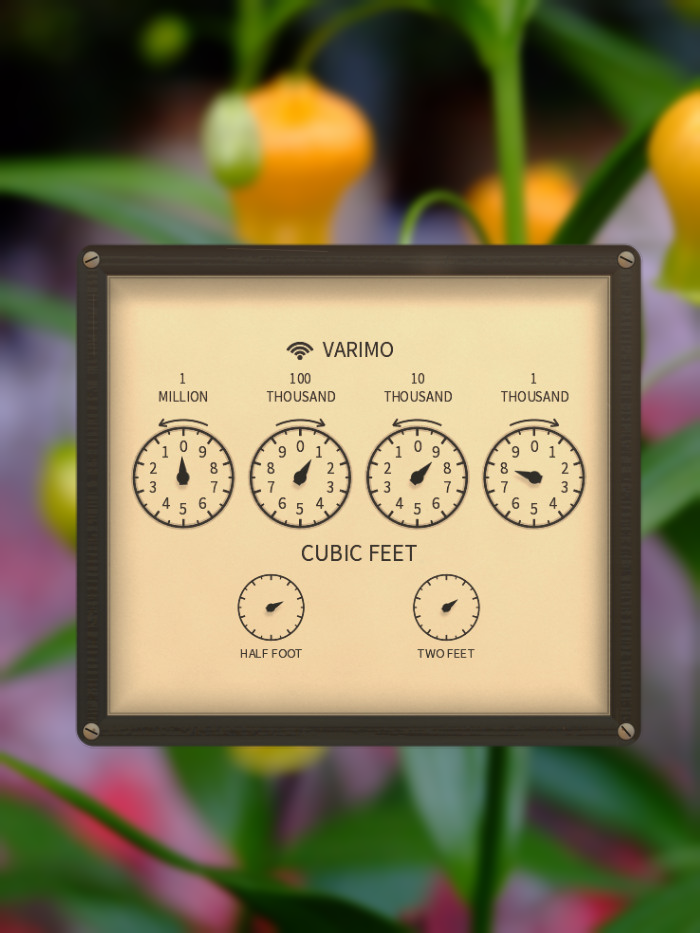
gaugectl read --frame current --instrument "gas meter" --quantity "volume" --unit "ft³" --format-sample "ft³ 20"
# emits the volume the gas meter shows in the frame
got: ft³ 8800
